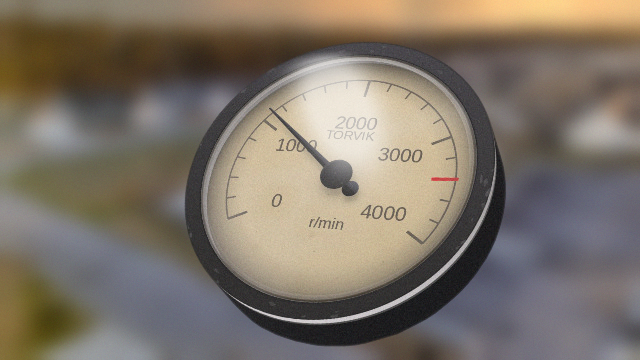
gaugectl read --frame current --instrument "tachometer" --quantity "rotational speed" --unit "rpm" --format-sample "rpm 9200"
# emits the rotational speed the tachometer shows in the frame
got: rpm 1100
